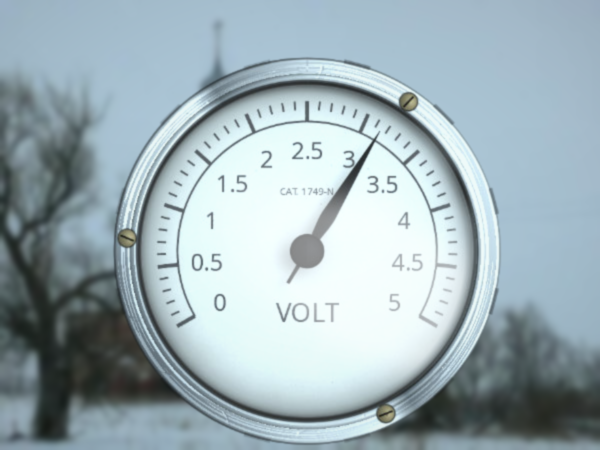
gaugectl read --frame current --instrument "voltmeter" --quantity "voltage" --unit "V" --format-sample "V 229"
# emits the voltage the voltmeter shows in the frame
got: V 3.15
